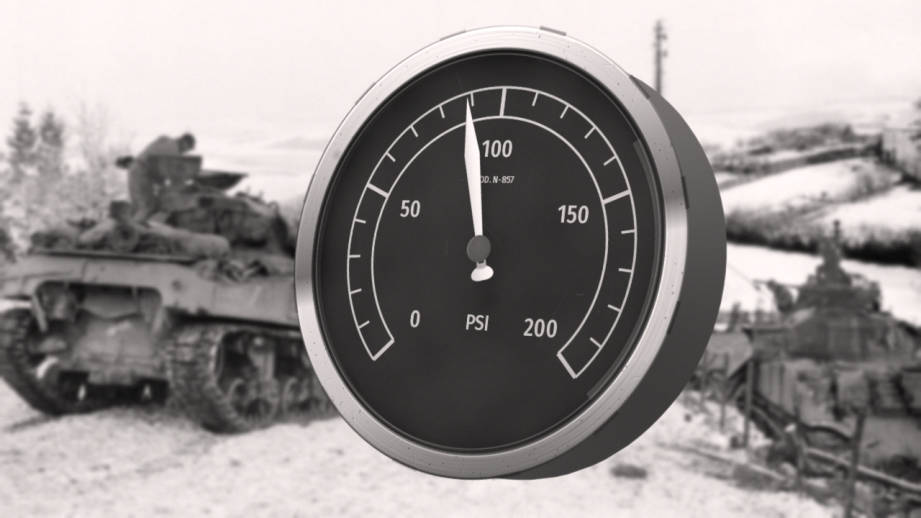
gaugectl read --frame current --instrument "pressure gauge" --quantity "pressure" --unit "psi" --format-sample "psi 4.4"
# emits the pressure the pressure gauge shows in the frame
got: psi 90
